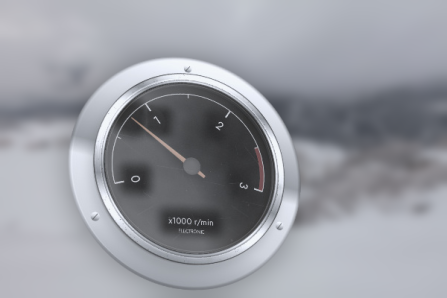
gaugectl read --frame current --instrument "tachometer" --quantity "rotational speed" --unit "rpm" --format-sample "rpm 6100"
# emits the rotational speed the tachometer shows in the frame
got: rpm 750
